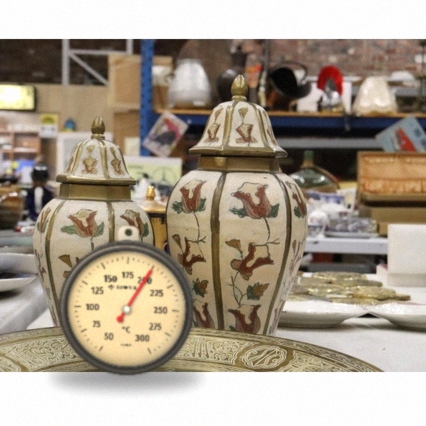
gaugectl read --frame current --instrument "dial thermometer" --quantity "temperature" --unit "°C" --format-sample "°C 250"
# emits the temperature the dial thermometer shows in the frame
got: °C 200
